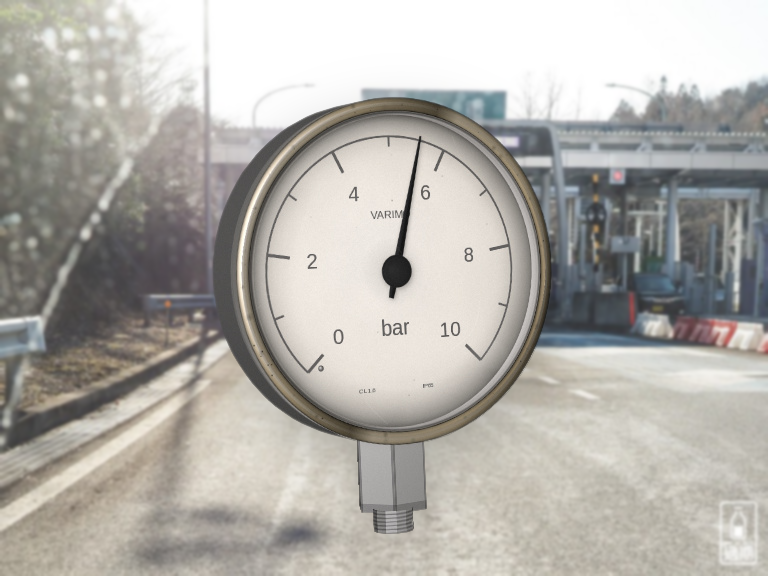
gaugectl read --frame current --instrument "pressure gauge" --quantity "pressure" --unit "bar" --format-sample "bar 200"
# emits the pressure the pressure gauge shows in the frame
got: bar 5.5
